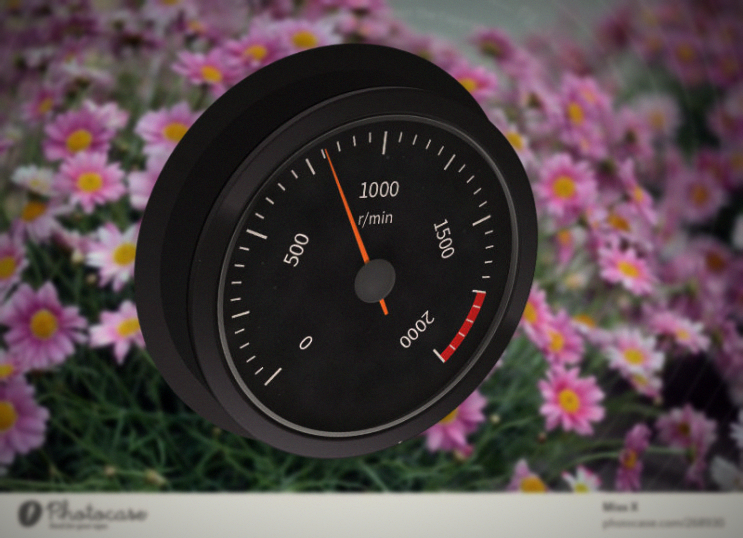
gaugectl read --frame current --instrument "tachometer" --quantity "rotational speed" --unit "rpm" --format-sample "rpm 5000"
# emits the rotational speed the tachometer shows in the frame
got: rpm 800
